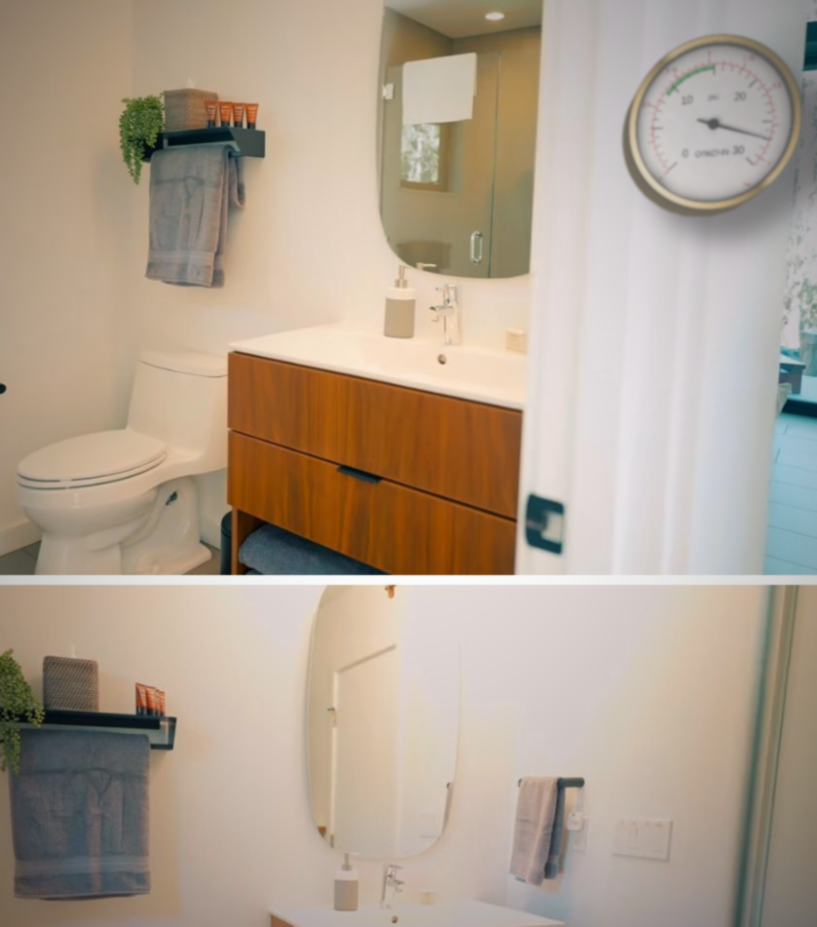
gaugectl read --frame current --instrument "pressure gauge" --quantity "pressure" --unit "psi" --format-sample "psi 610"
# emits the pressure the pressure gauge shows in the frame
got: psi 27
